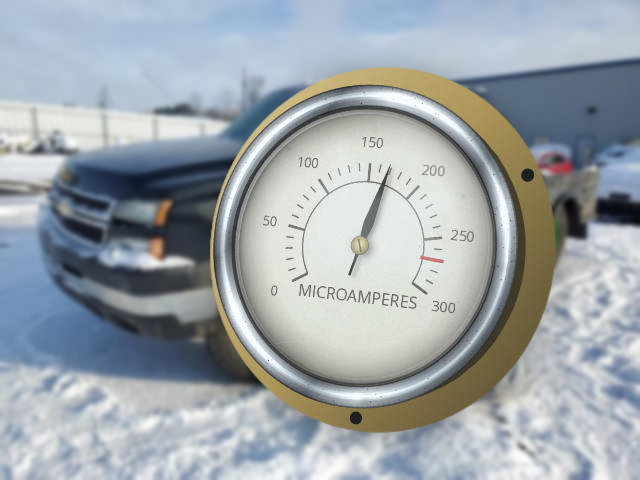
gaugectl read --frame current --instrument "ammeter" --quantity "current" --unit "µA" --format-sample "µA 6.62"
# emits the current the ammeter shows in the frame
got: µA 170
